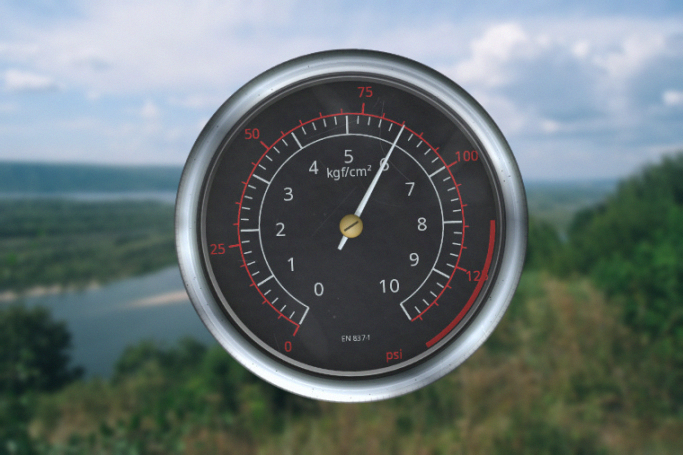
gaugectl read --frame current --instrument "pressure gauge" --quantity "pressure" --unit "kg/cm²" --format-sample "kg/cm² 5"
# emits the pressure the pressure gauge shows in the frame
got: kg/cm² 6
